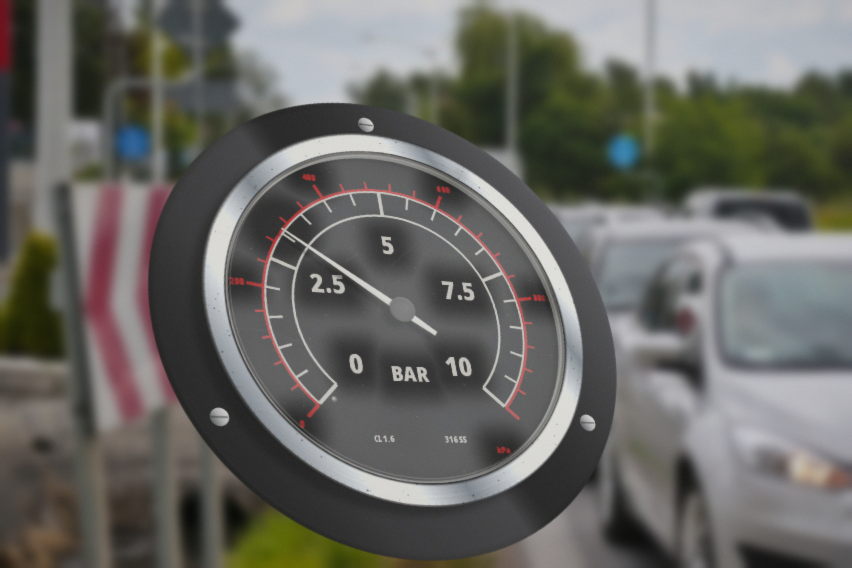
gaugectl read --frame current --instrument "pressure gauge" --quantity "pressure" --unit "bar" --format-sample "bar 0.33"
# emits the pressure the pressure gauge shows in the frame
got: bar 3
